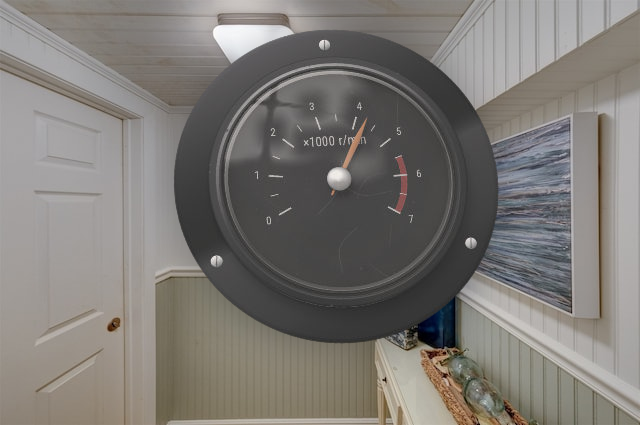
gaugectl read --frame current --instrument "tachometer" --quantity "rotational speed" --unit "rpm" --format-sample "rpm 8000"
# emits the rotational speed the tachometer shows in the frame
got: rpm 4250
